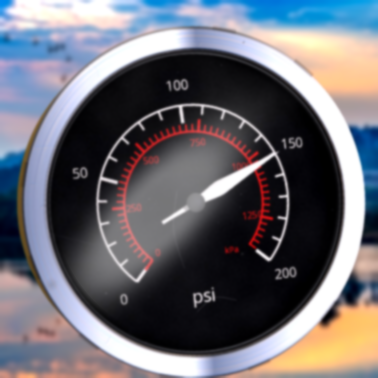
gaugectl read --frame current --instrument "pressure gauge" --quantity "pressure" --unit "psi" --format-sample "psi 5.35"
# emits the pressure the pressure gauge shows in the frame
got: psi 150
